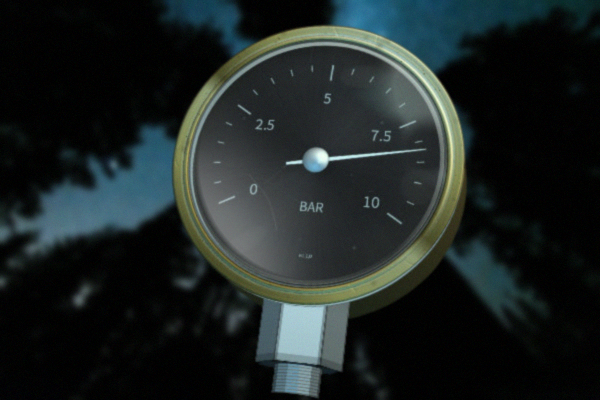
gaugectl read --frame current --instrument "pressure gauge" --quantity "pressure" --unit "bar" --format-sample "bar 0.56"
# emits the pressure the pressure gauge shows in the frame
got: bar 8.25
